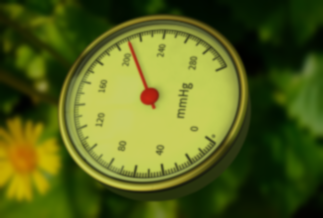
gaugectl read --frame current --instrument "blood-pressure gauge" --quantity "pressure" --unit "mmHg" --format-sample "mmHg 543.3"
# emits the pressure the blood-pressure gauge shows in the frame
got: mmHg 210
